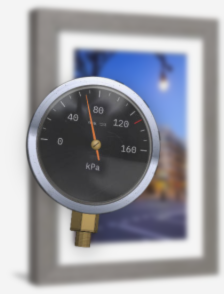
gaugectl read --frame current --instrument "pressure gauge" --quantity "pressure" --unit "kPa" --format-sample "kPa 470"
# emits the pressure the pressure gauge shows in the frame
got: kPa 65
